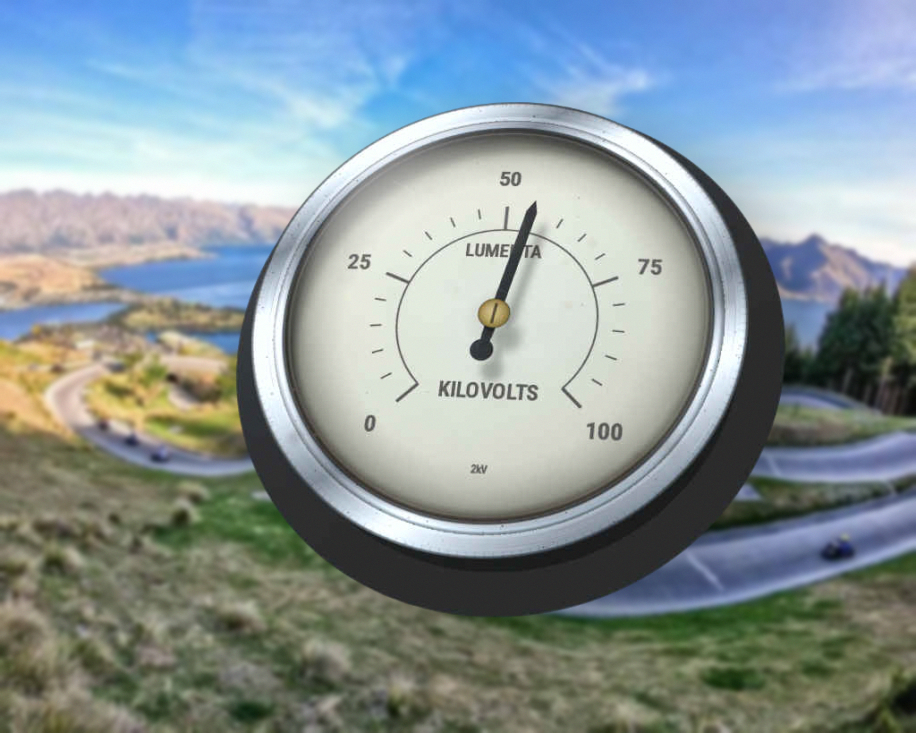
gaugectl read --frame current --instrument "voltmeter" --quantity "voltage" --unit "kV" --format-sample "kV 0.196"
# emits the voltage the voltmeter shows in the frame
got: kV 55
